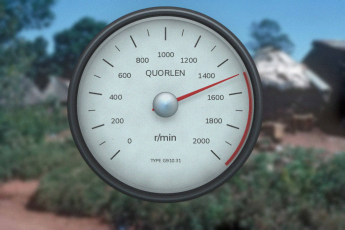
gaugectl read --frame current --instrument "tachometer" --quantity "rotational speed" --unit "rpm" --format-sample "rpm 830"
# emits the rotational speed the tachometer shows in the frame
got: rpm 1500
